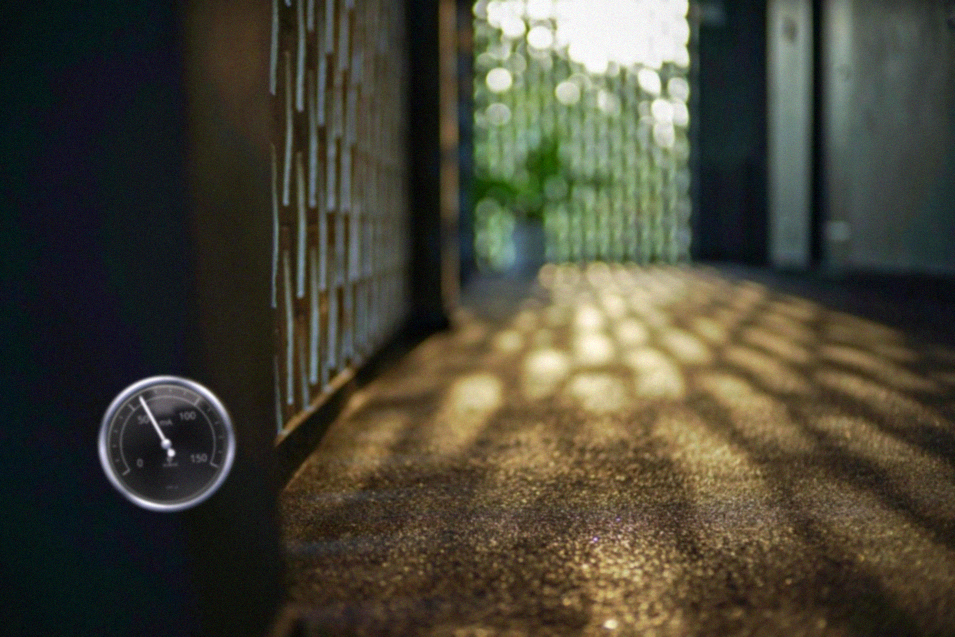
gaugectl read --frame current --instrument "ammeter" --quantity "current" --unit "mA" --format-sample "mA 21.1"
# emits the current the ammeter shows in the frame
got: mA 60
